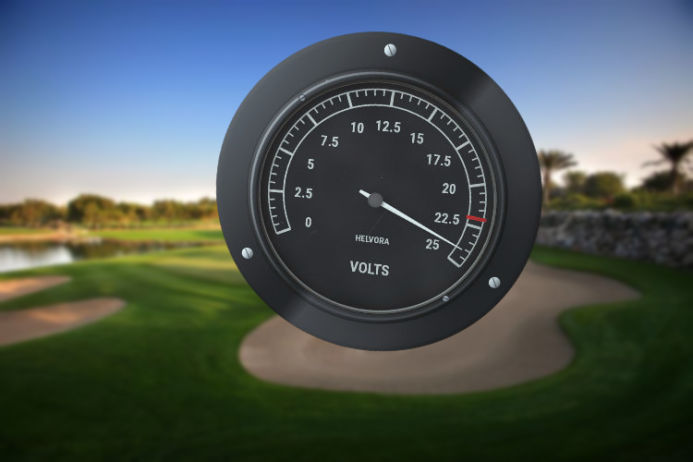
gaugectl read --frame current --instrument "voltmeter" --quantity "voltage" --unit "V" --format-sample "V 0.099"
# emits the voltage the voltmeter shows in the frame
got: V 24
